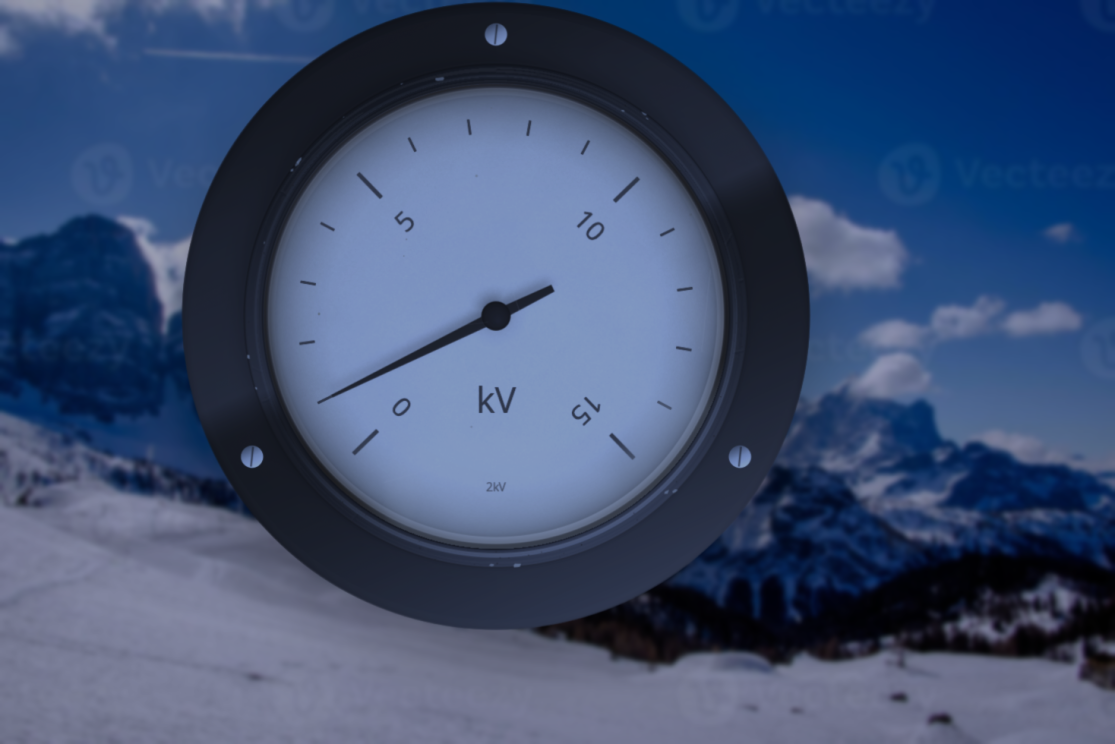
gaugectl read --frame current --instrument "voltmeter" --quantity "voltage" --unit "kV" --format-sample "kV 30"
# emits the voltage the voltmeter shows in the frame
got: kV 1
